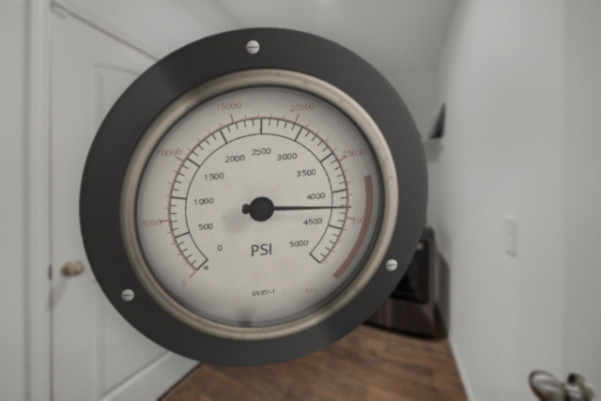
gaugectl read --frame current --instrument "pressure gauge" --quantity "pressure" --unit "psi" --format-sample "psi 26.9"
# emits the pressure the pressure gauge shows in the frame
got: psi 4200
